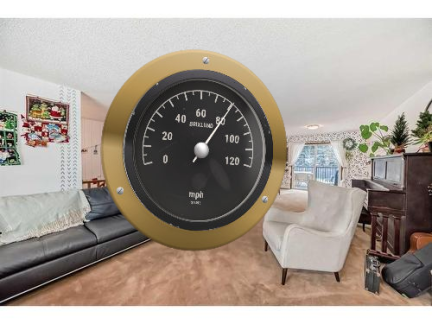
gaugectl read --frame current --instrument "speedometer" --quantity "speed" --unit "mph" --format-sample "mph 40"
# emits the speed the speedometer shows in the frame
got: mph 80
